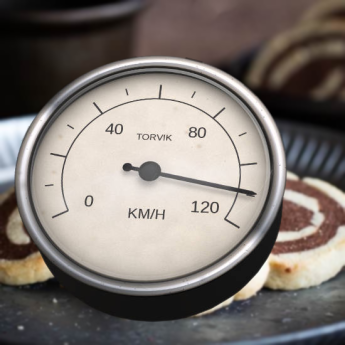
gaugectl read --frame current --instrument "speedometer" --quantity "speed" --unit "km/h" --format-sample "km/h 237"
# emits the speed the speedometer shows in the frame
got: km/h 110
